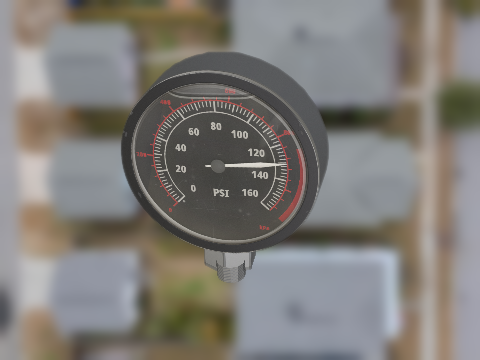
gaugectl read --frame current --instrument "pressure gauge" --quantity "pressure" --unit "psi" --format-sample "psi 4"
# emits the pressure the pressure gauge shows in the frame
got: psi 130
